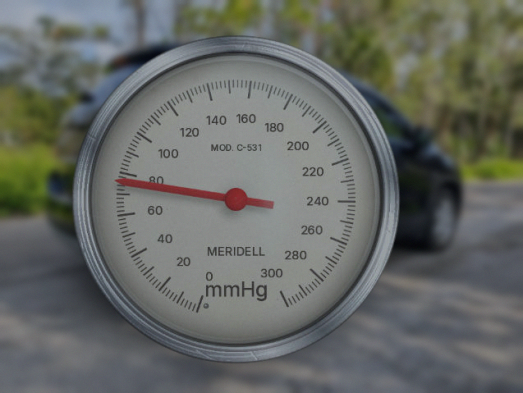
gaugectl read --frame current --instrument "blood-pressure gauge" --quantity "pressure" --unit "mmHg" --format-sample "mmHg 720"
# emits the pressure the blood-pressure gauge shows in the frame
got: mmHg 76
